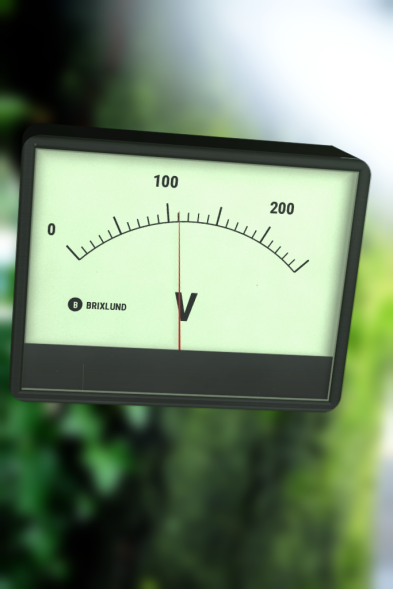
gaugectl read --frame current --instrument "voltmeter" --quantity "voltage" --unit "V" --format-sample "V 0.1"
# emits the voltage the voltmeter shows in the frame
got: V 110
